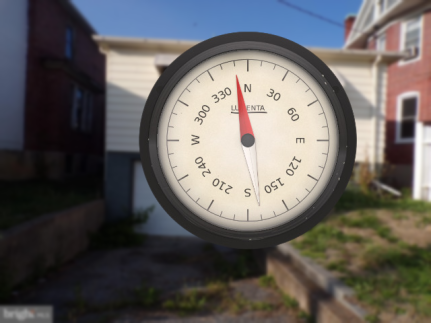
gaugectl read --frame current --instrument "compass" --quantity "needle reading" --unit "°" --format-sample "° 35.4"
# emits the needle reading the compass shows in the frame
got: ° 350
